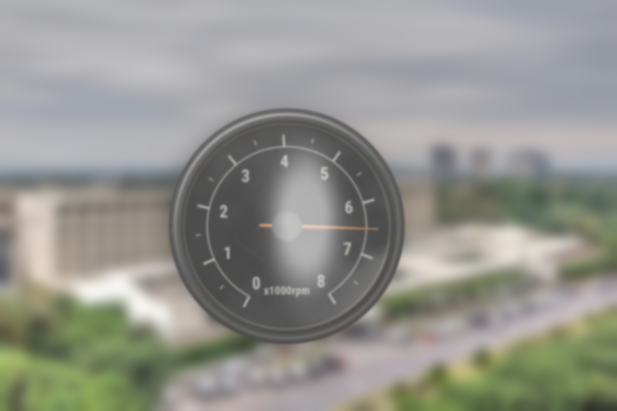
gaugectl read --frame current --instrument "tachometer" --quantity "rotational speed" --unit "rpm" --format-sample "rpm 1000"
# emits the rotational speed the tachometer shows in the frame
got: rpm 6500
